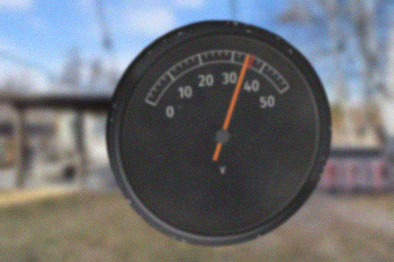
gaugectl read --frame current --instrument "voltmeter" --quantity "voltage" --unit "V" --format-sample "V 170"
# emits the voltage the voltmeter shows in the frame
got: V 34
